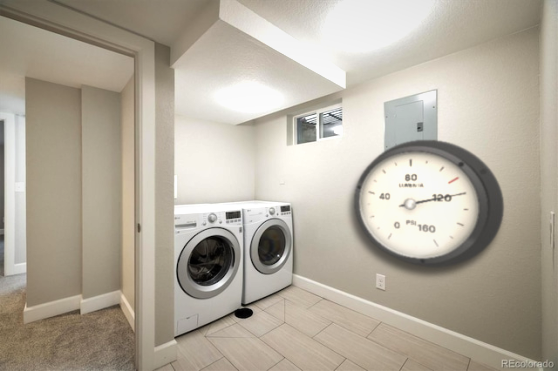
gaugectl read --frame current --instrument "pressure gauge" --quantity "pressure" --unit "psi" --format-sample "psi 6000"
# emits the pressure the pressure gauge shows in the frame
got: psi 120
